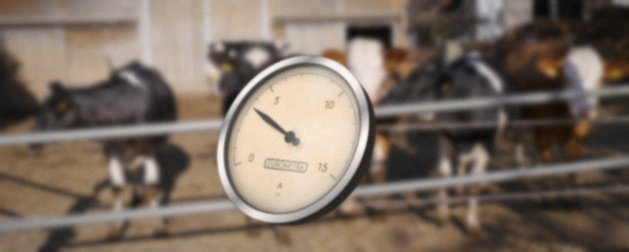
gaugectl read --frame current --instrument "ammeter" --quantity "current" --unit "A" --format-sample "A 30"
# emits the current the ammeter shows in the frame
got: A 3.5
